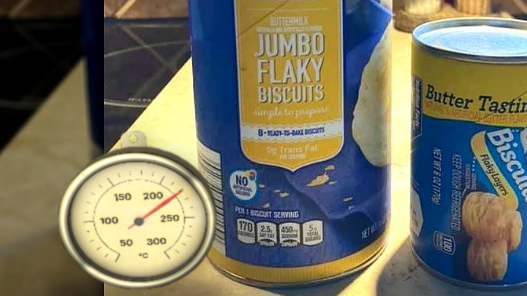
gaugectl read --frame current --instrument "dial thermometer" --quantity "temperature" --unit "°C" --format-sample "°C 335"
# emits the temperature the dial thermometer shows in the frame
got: °C 220
